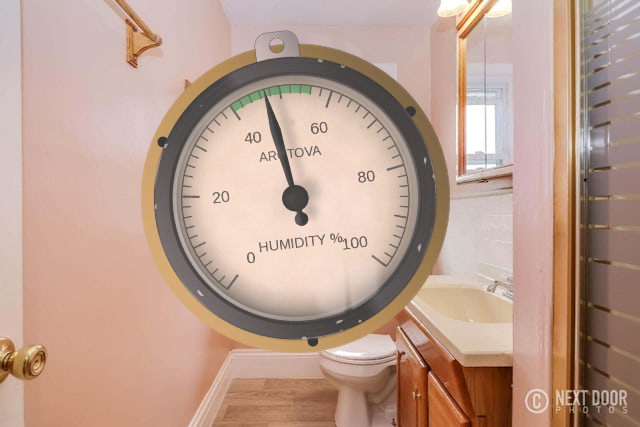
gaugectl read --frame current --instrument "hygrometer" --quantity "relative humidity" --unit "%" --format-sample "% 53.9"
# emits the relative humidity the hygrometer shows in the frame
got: % 47
